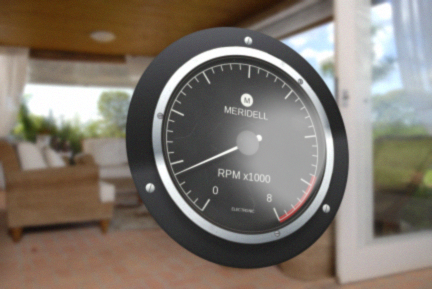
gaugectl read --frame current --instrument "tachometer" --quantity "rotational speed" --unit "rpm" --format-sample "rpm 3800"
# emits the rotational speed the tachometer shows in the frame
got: rpm 800
